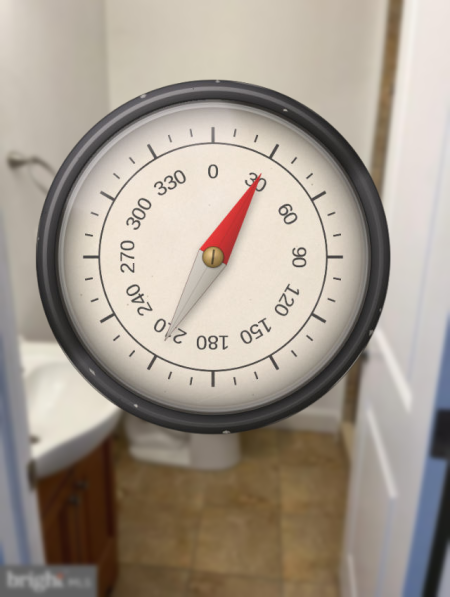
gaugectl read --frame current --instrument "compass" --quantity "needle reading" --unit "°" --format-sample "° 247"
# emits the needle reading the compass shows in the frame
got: ° 30
